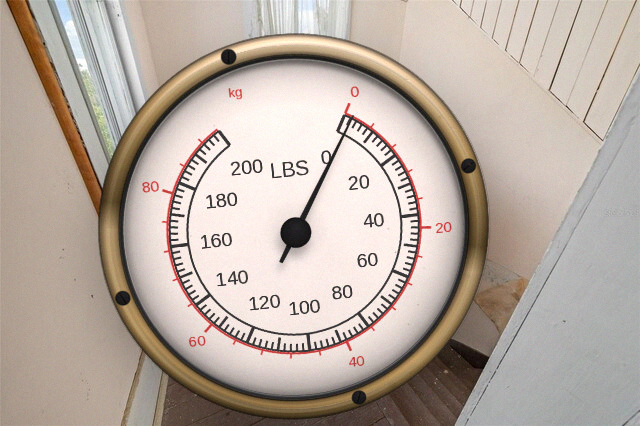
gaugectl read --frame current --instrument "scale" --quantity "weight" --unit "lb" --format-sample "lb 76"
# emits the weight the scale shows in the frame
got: lb 2
